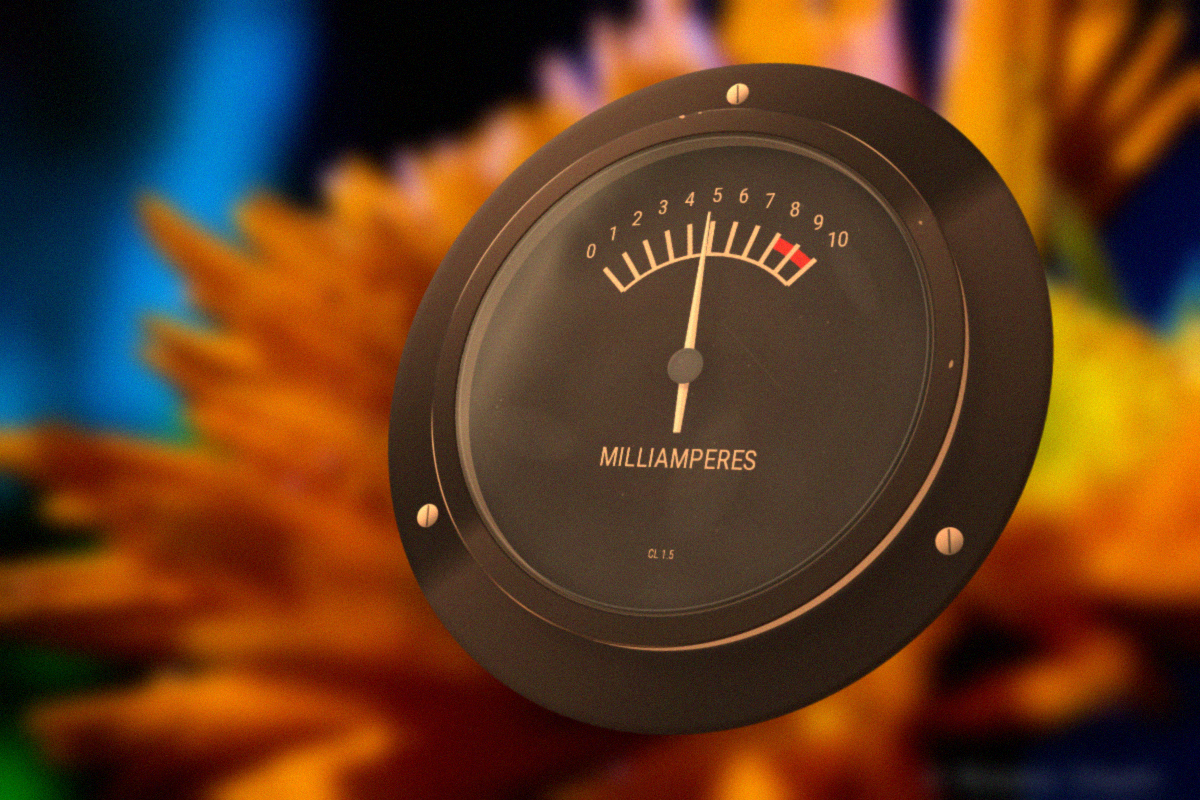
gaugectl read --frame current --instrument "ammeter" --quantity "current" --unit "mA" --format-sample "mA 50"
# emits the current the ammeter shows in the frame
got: mA 5
